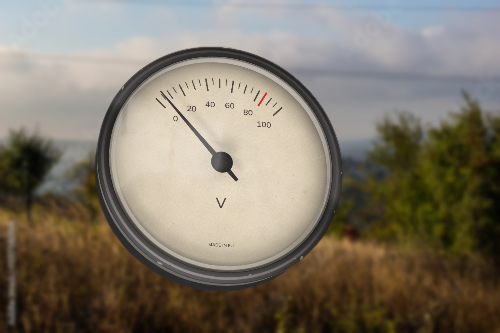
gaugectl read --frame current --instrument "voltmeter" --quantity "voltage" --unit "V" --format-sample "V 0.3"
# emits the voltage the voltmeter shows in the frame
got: V 5
